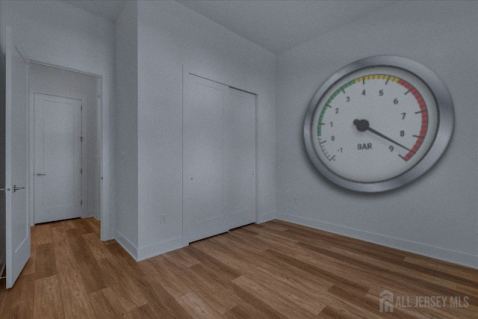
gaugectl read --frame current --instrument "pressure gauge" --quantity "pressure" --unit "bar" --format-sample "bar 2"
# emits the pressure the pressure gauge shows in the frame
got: bar 8.6
